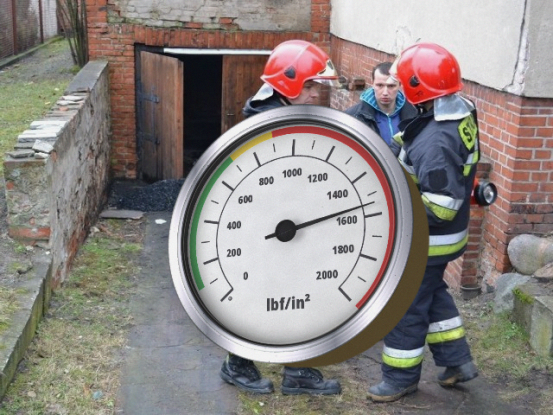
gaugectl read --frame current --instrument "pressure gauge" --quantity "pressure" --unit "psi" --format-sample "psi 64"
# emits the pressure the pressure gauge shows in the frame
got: psi 1550
